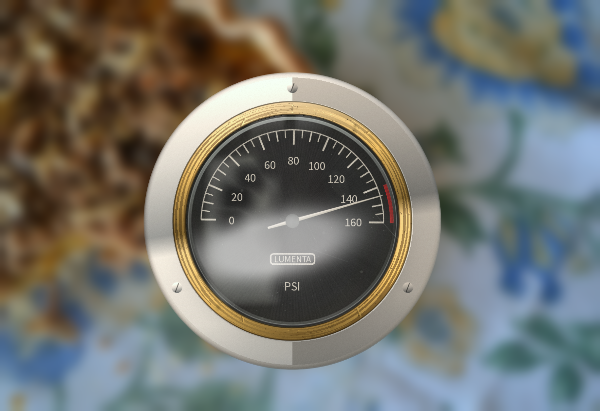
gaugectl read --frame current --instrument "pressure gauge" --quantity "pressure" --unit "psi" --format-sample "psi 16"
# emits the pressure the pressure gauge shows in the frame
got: psi 145
